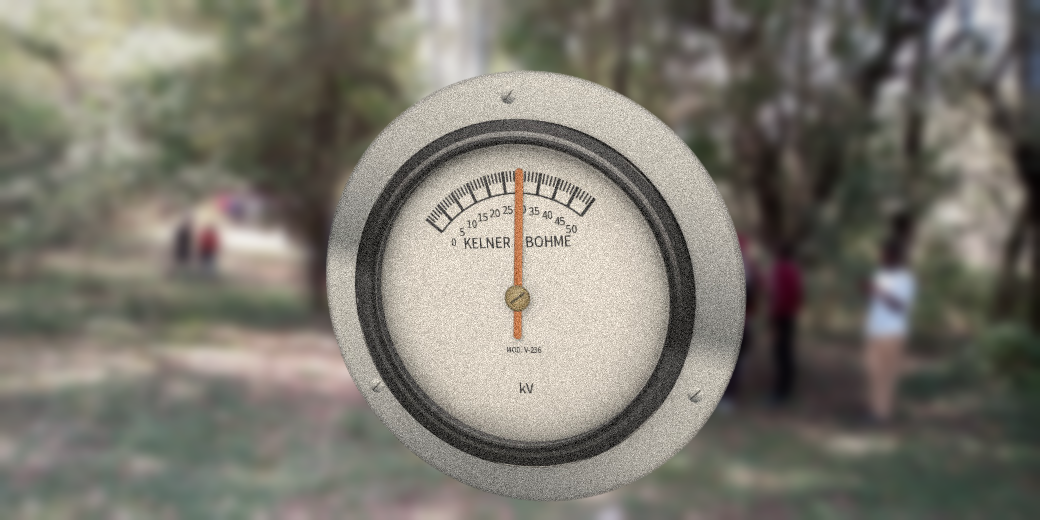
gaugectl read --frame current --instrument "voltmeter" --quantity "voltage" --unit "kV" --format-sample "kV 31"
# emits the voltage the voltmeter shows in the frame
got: kV 30
